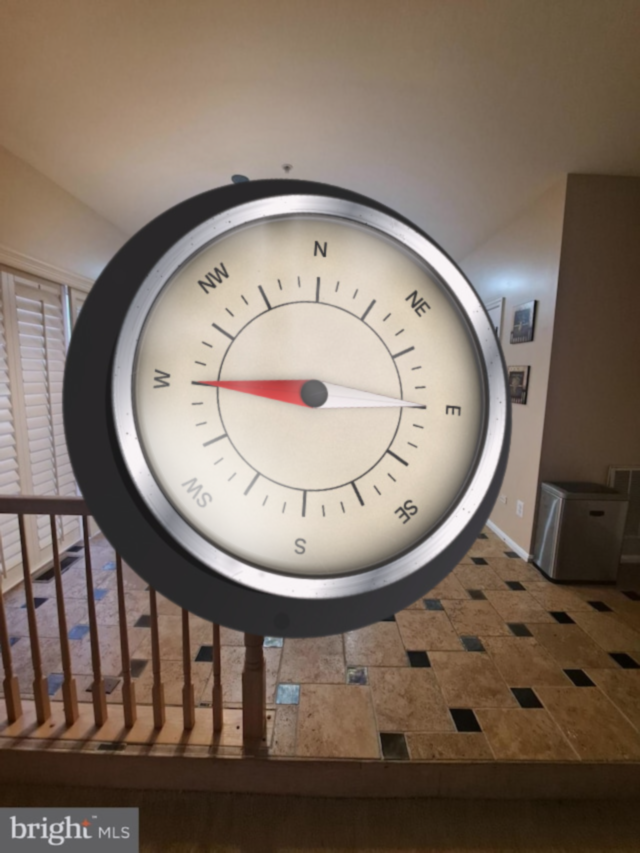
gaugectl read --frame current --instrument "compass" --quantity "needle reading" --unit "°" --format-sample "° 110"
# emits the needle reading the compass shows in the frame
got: ° 270
